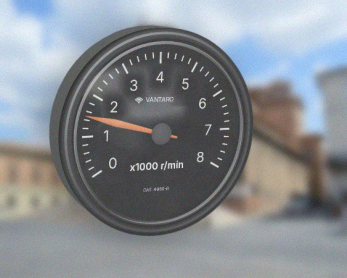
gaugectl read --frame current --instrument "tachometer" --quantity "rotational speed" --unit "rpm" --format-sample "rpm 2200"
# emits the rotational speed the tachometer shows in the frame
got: rpm 1500
